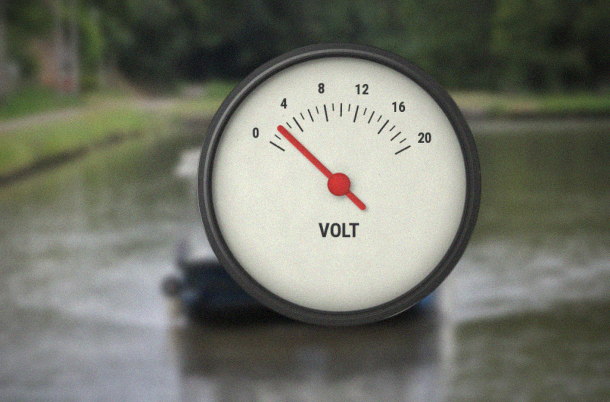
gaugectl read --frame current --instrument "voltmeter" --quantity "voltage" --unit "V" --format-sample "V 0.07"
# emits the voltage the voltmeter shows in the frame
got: V 2
